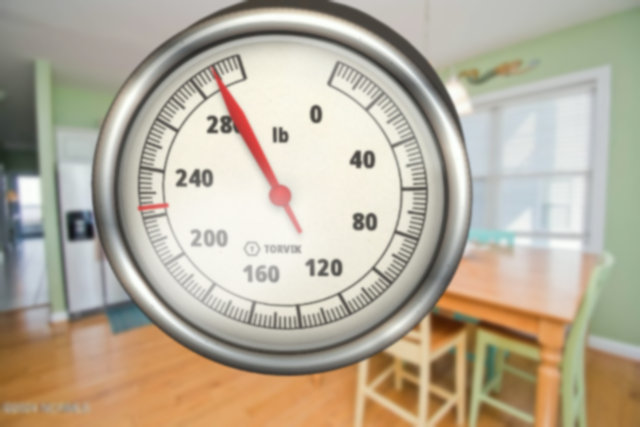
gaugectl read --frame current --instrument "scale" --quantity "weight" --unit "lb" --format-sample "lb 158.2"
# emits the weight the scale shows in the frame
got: lb 290
